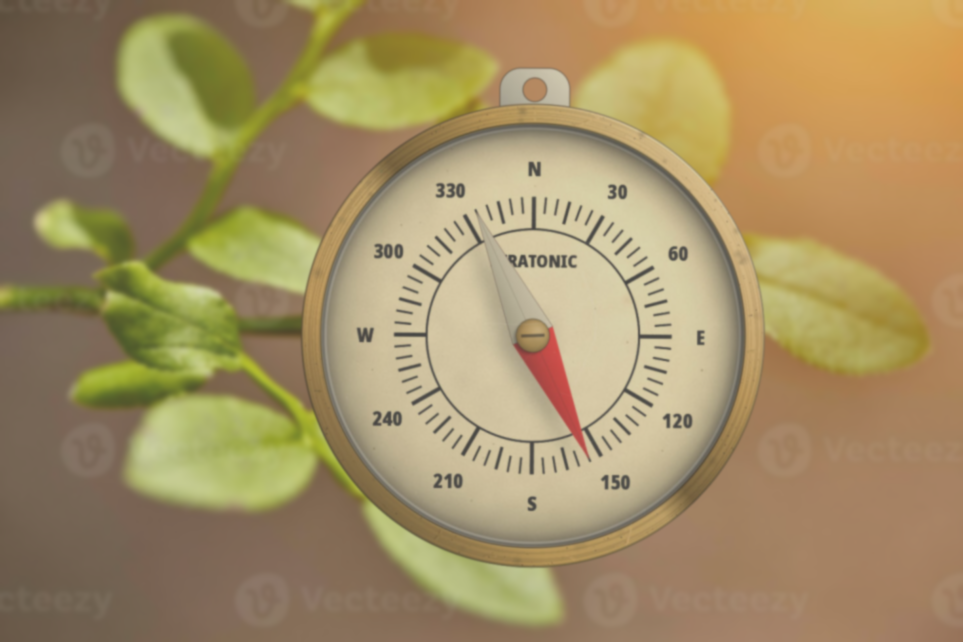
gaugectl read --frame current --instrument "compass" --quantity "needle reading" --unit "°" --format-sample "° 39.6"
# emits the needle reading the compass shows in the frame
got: ° 155
